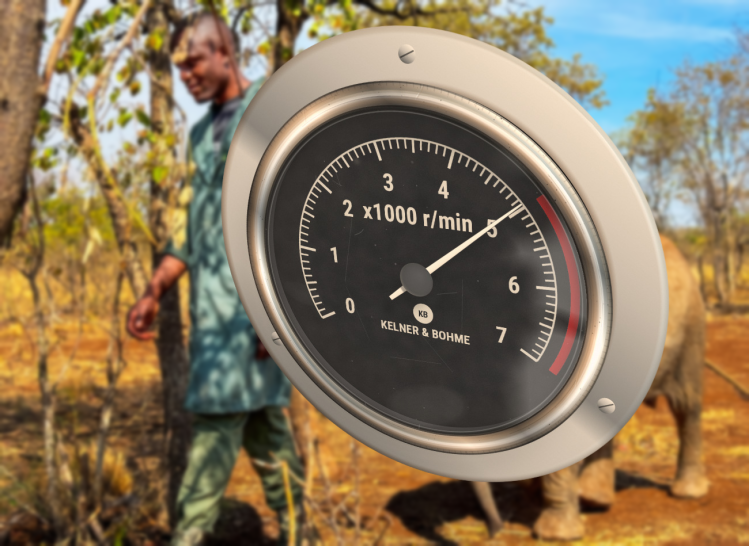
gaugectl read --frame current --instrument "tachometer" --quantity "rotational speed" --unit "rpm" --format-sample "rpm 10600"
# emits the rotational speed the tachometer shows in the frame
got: rpm 4950
